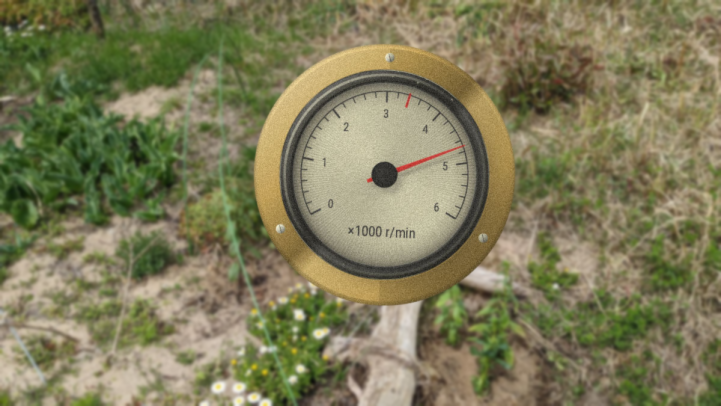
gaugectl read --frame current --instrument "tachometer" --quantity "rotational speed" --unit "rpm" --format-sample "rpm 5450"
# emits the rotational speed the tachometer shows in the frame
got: rpm 4700
